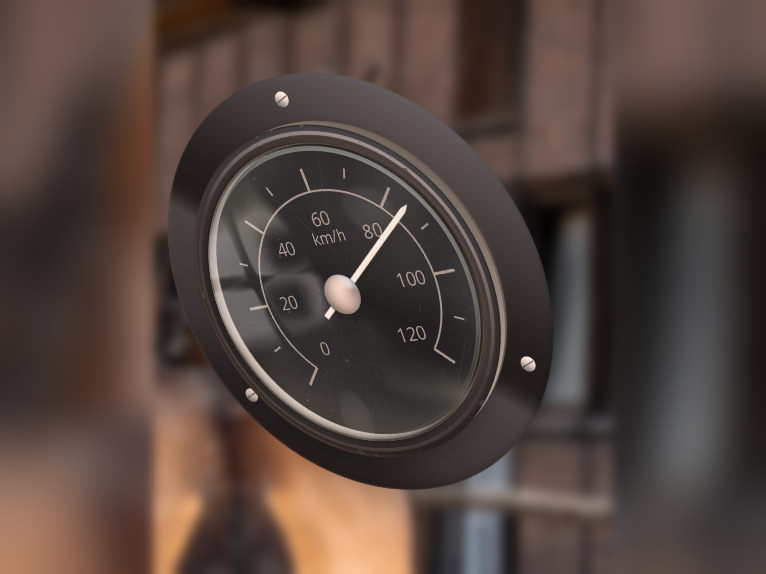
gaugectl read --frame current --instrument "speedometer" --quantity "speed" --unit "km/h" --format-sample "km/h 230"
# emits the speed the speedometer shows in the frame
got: km/h 85
